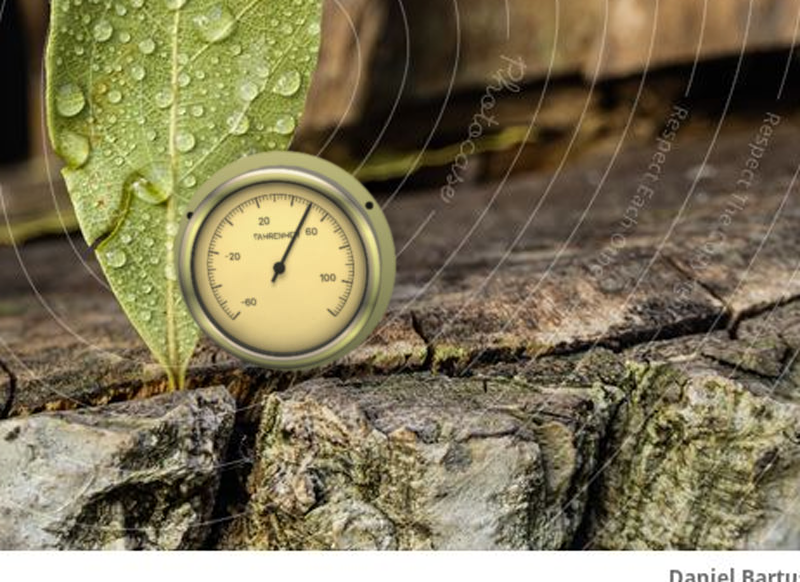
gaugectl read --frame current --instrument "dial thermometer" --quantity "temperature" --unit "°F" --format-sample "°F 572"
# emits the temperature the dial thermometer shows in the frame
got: °F 50
